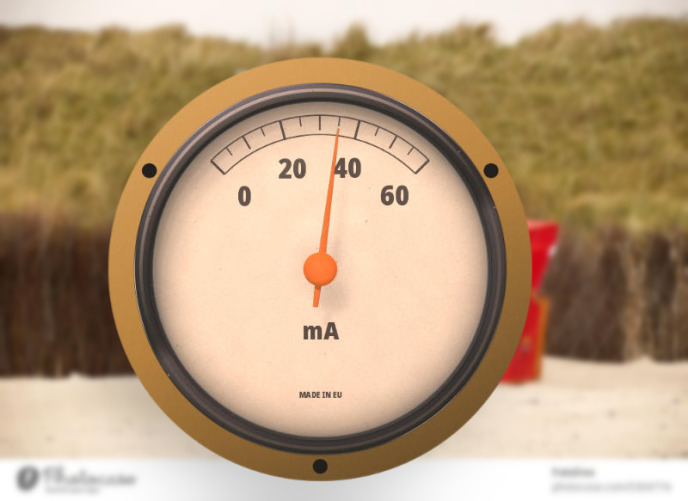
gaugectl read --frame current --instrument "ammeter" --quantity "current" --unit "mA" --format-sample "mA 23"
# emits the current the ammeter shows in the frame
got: mA 35
